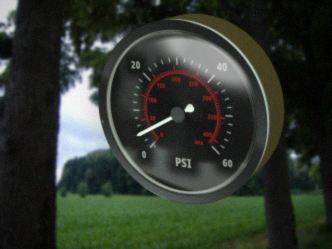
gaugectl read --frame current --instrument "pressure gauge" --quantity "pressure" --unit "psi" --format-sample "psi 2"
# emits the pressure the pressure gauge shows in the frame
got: psi 4
